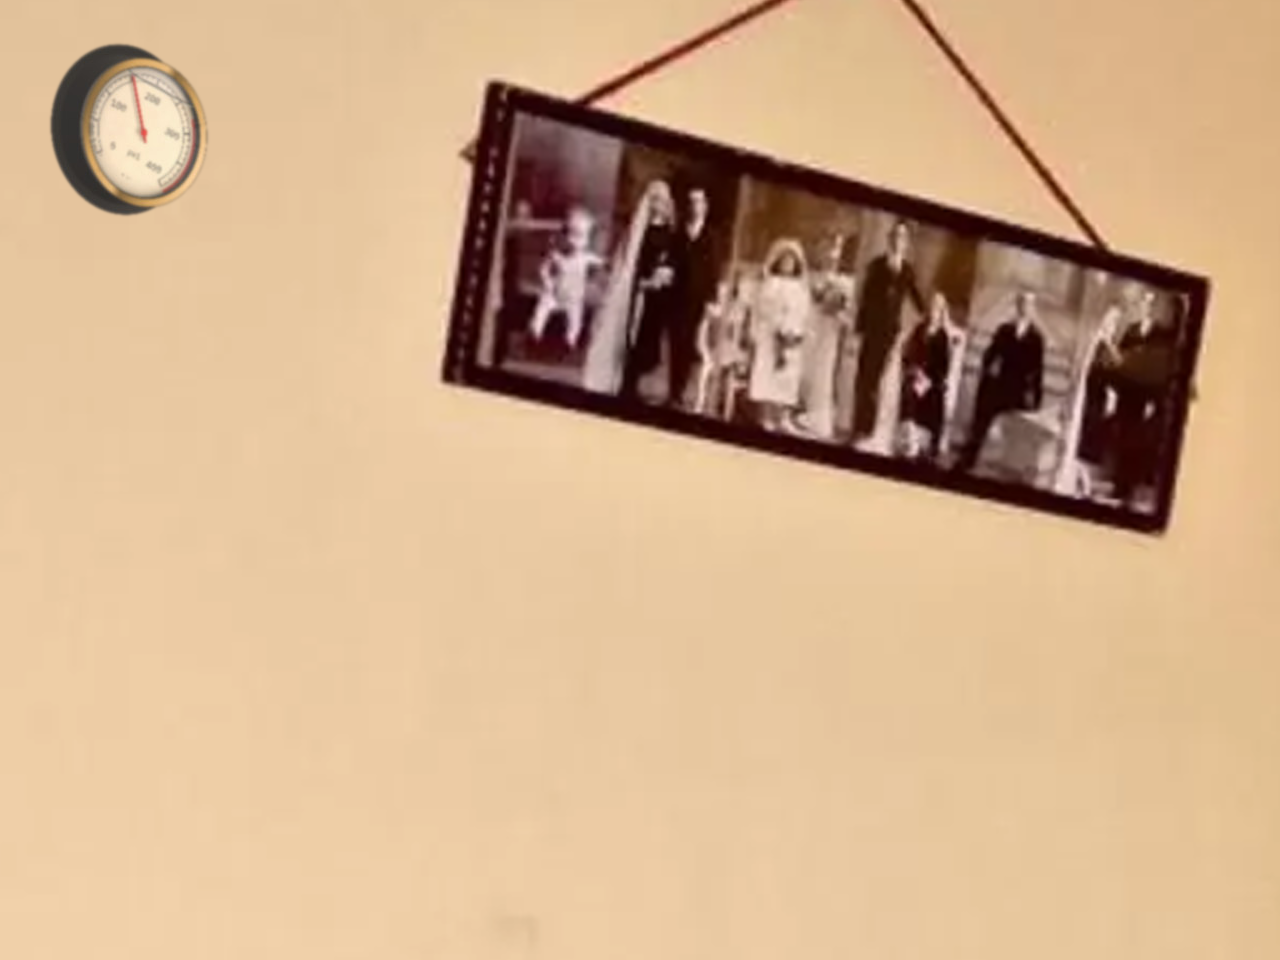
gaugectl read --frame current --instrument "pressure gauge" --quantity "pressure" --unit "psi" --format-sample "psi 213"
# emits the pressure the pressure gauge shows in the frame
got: psi 150
